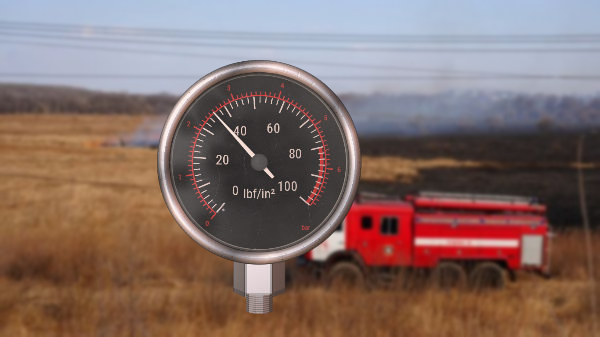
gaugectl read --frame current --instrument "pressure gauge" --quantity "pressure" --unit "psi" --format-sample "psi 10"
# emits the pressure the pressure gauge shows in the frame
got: psi 36
